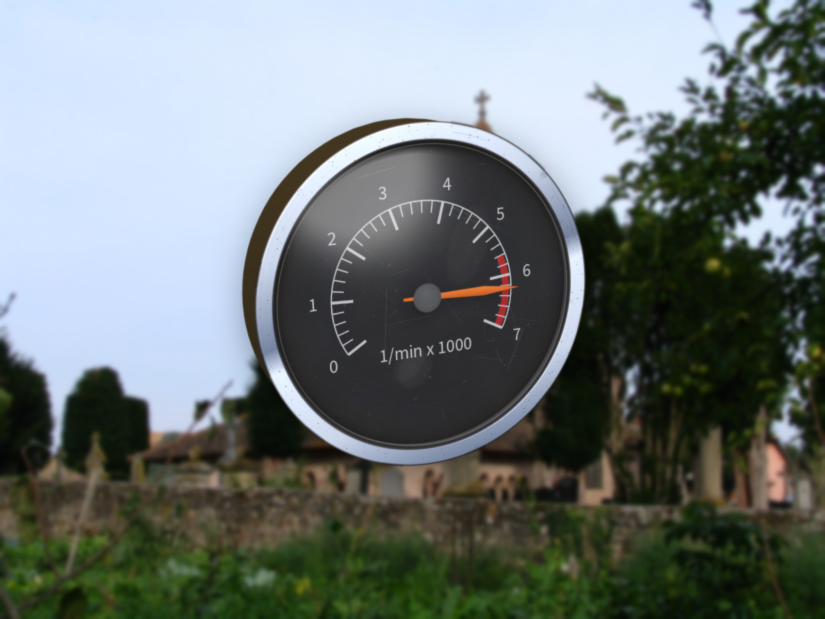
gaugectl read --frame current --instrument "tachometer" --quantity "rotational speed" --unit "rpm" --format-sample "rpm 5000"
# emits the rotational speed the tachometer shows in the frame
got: rpm 6200
